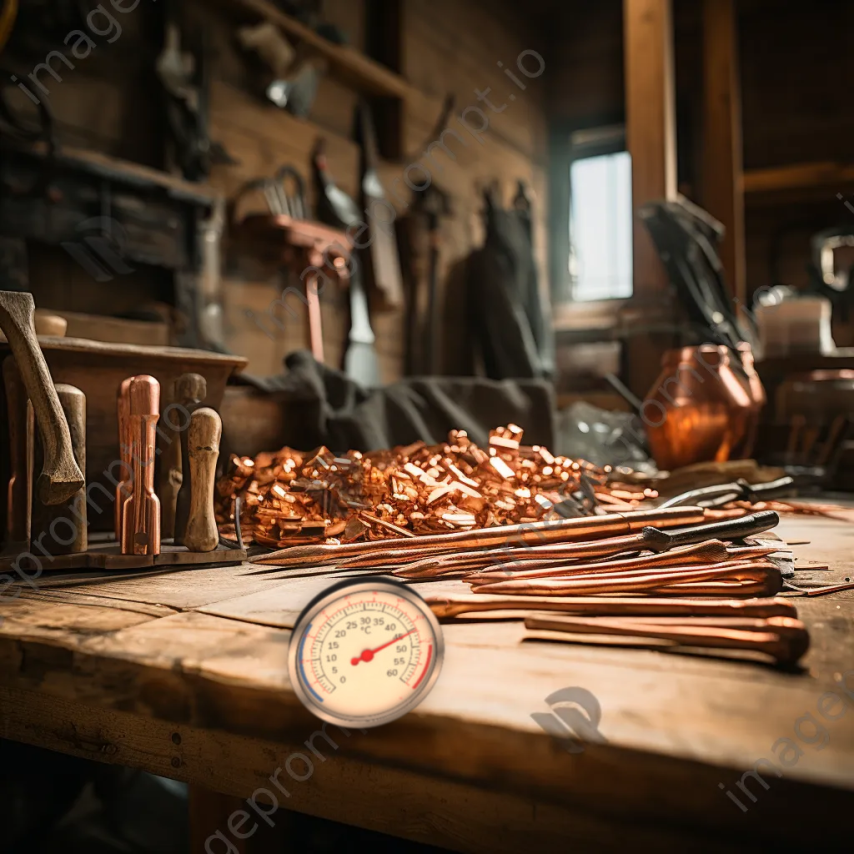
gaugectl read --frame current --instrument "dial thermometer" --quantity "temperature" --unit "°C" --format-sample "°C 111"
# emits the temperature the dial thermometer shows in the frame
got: °C 45
